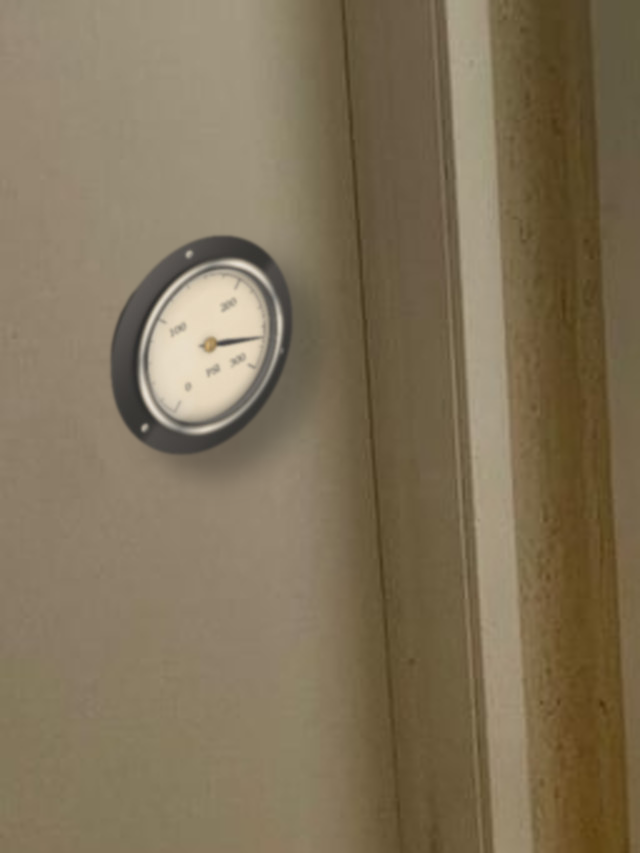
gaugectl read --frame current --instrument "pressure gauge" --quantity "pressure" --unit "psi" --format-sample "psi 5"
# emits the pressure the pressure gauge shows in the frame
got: psi 270
